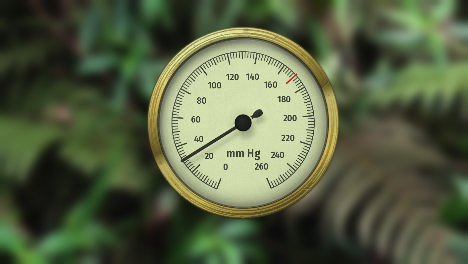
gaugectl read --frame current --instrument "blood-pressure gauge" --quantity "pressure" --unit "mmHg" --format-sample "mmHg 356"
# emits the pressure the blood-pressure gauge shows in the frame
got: mmHg 30
